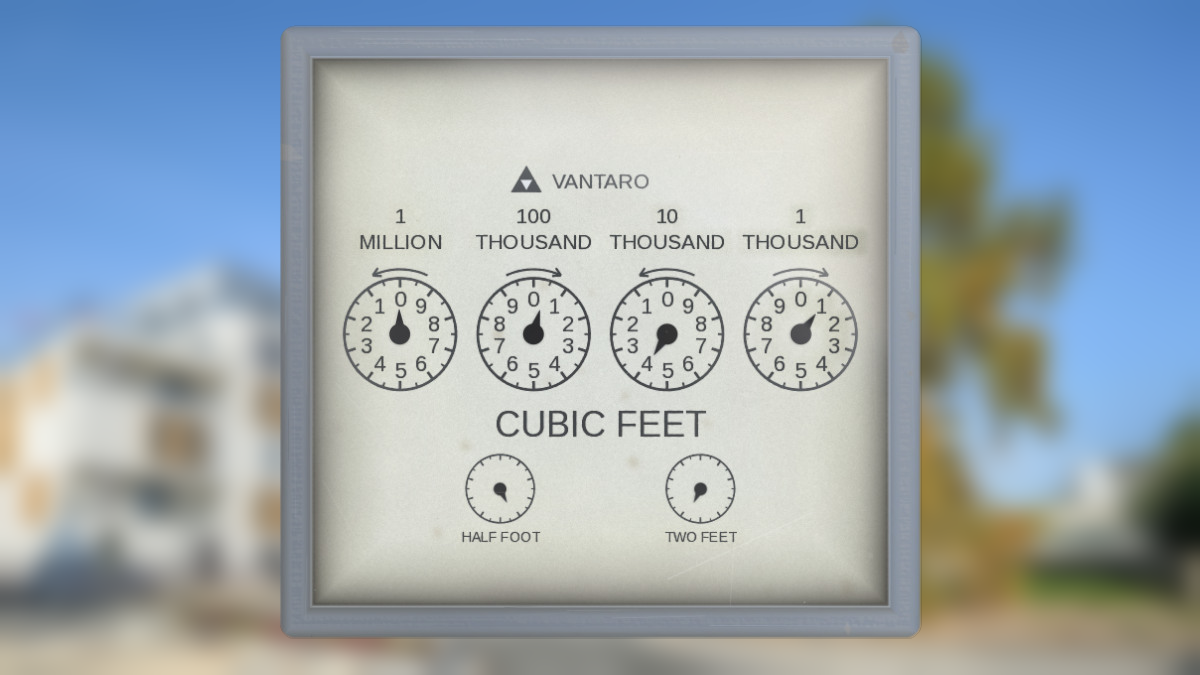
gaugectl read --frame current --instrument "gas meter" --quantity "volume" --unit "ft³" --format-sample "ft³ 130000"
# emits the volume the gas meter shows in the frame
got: ft³ 4100
